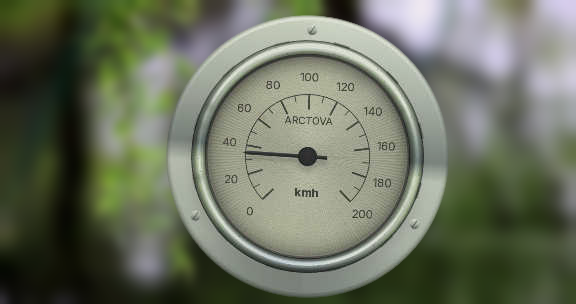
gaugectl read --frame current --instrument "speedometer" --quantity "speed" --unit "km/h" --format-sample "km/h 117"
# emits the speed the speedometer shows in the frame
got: km/h 35
